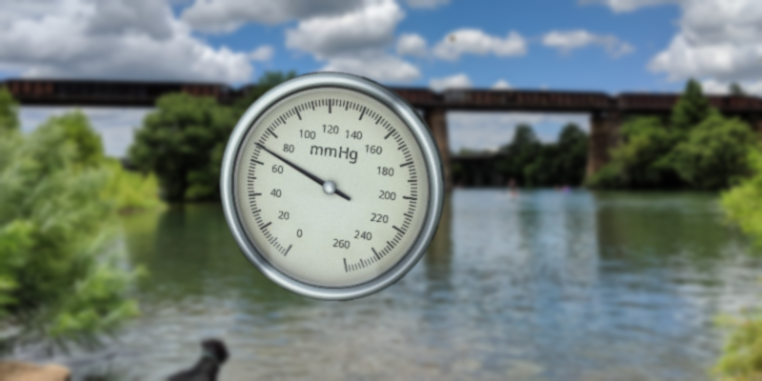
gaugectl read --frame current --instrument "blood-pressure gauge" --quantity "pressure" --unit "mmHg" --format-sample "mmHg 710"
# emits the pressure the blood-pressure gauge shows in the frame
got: mmHg 70
